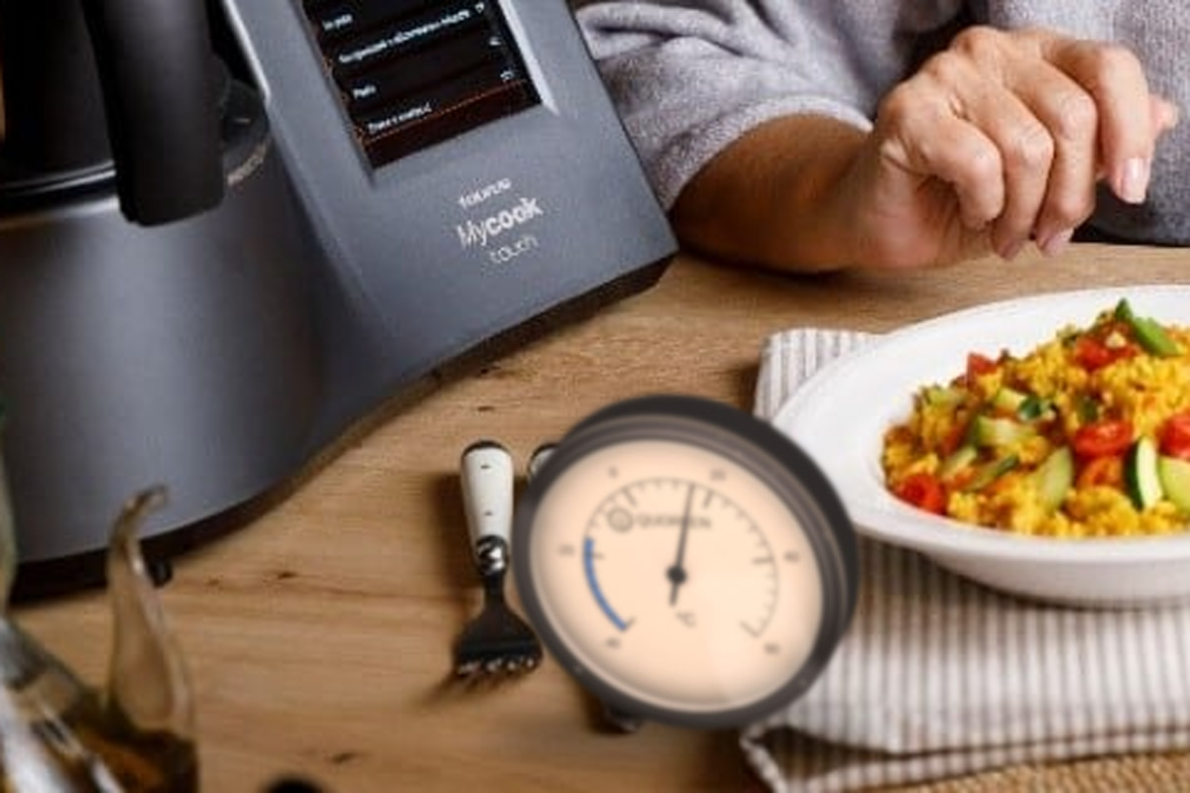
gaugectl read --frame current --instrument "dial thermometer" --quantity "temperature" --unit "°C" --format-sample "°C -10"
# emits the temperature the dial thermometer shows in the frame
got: °C 16
